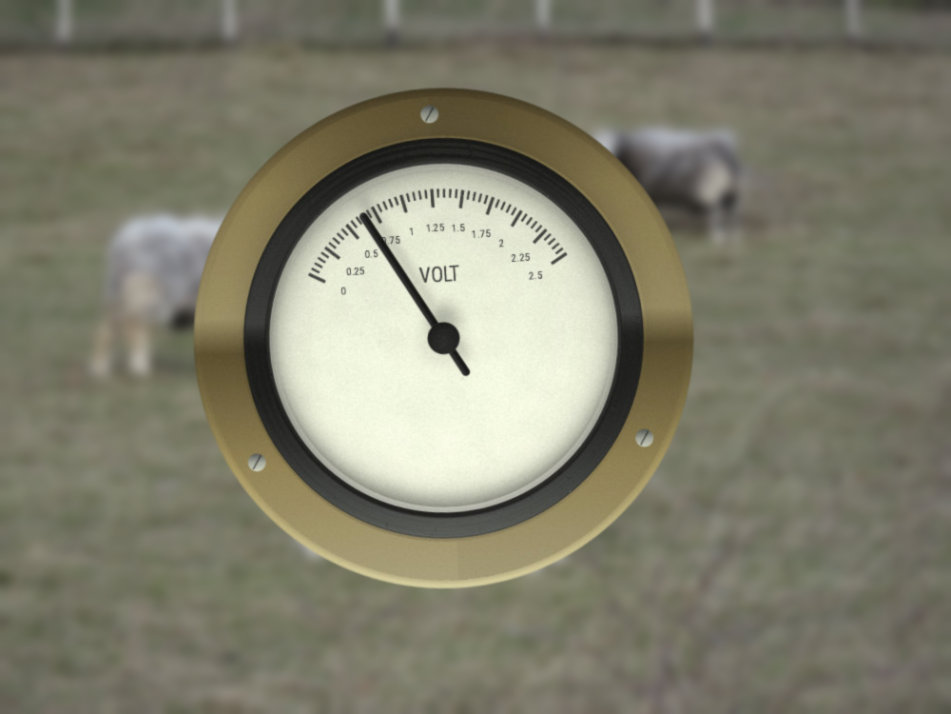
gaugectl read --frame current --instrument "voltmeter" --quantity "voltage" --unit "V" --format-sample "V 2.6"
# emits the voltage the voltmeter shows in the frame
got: V 0.65
